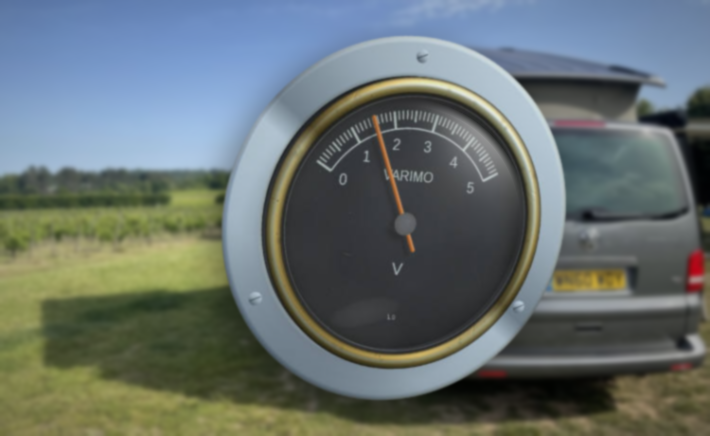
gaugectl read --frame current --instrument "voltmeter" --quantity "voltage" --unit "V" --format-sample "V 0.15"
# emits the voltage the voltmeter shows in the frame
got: V 1.5
